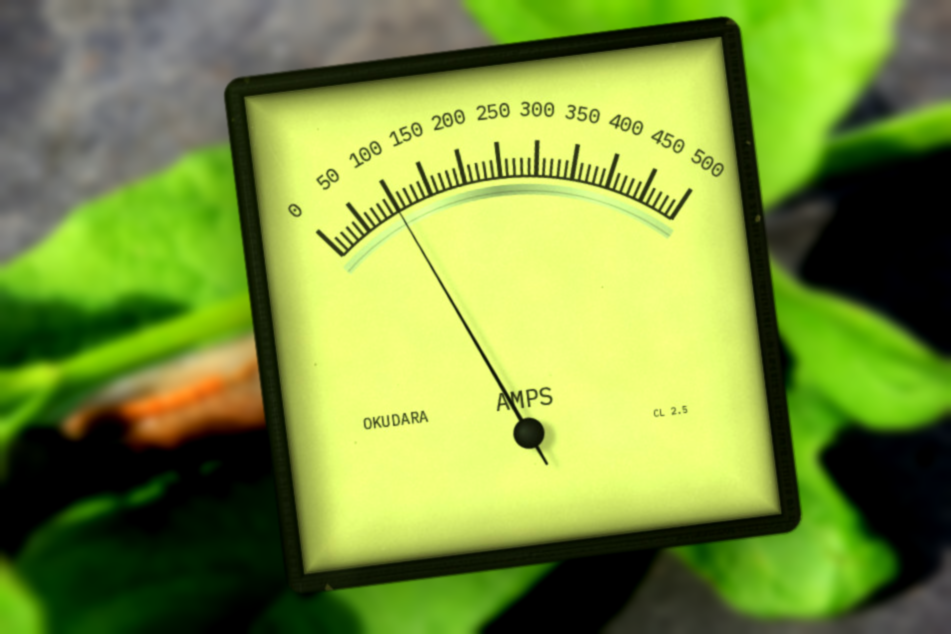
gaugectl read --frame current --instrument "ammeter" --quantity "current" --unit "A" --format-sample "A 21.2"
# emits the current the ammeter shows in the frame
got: A 100
